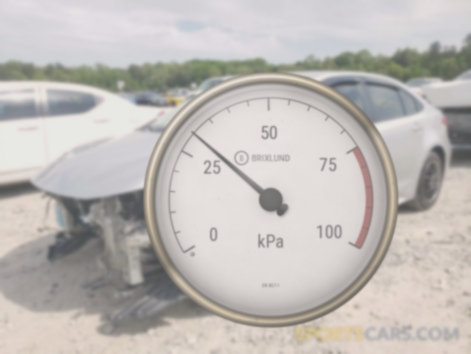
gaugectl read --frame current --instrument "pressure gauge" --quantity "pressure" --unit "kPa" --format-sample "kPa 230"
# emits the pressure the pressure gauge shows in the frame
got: kPa 30
